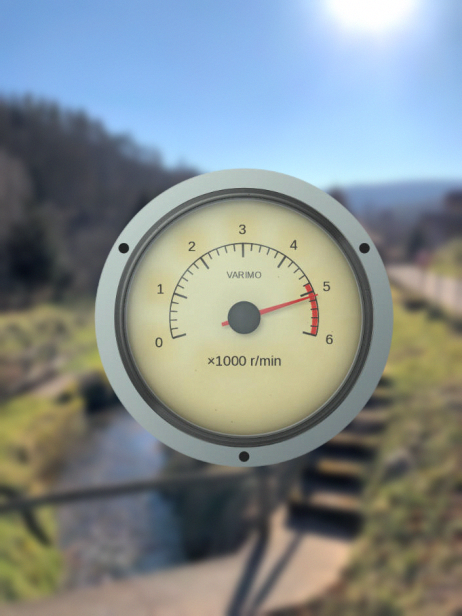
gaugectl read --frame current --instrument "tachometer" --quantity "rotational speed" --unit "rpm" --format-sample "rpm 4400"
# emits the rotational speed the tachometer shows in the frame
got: rpm 5100
